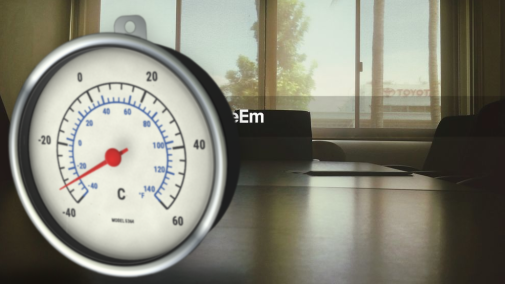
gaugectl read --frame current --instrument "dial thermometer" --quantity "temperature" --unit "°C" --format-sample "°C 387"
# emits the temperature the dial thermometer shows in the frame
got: °C -34
